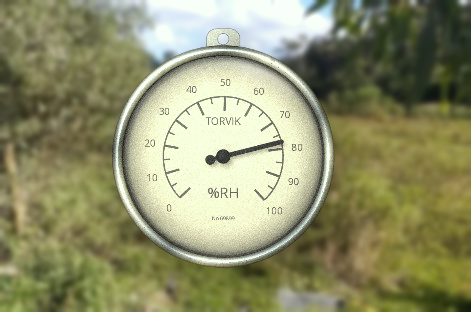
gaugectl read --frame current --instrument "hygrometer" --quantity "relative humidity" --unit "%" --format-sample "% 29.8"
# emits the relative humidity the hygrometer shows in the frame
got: % 77.5
